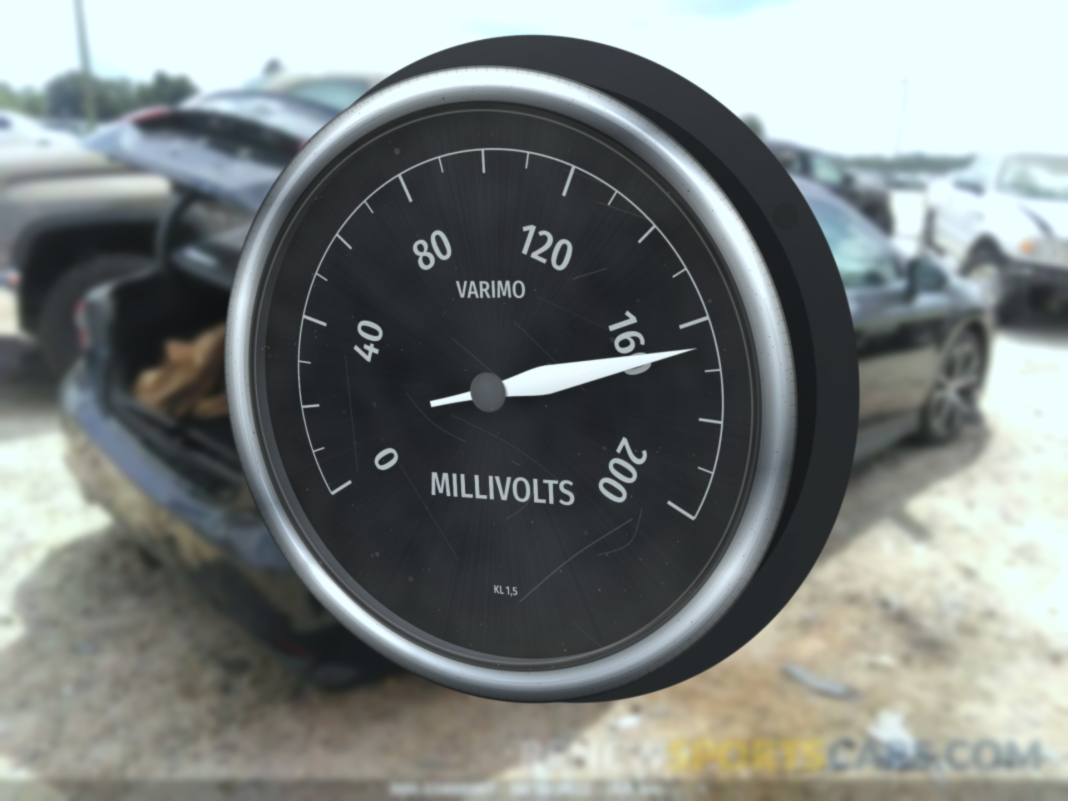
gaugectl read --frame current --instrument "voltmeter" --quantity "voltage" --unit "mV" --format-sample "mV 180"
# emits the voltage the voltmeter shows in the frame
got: mV 165
